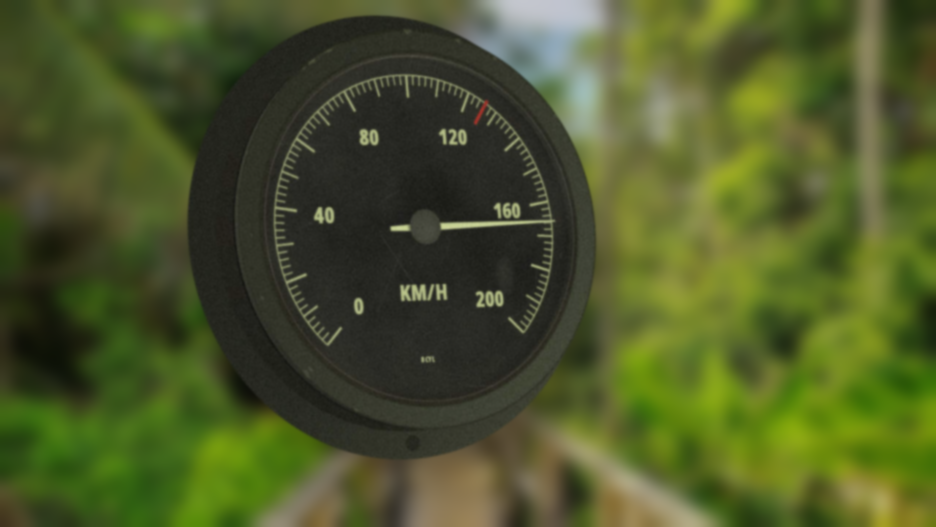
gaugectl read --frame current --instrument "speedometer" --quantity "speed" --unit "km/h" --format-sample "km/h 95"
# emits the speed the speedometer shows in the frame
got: km/h 166
